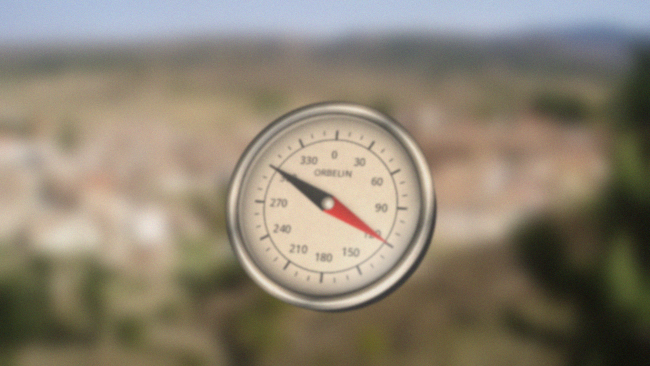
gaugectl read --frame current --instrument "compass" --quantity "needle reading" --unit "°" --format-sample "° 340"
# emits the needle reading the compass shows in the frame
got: ° 120
